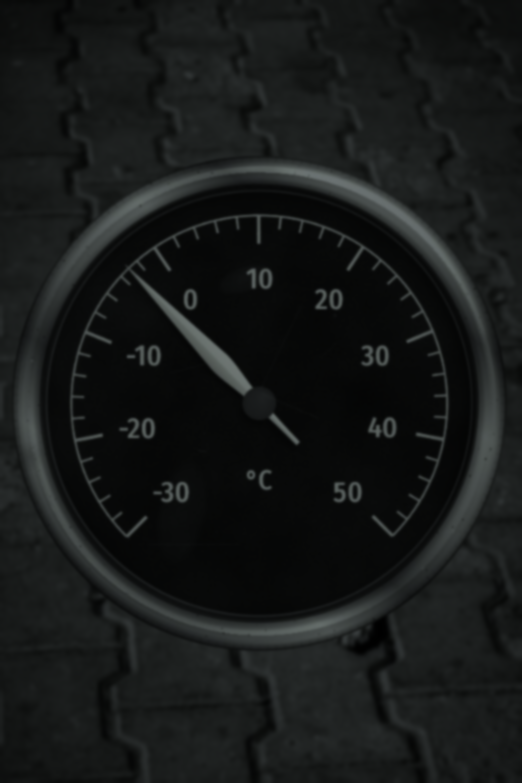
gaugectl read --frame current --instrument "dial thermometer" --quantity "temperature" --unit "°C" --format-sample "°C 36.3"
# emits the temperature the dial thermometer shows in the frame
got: °C -3
